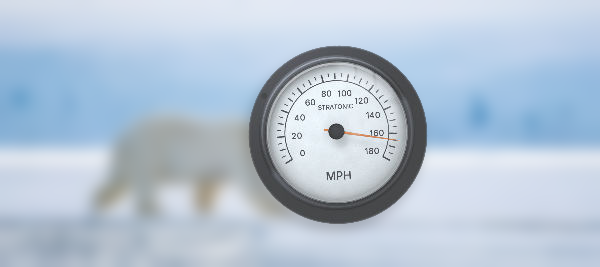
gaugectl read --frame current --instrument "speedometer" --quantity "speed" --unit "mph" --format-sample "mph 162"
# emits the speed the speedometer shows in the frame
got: mph 165
